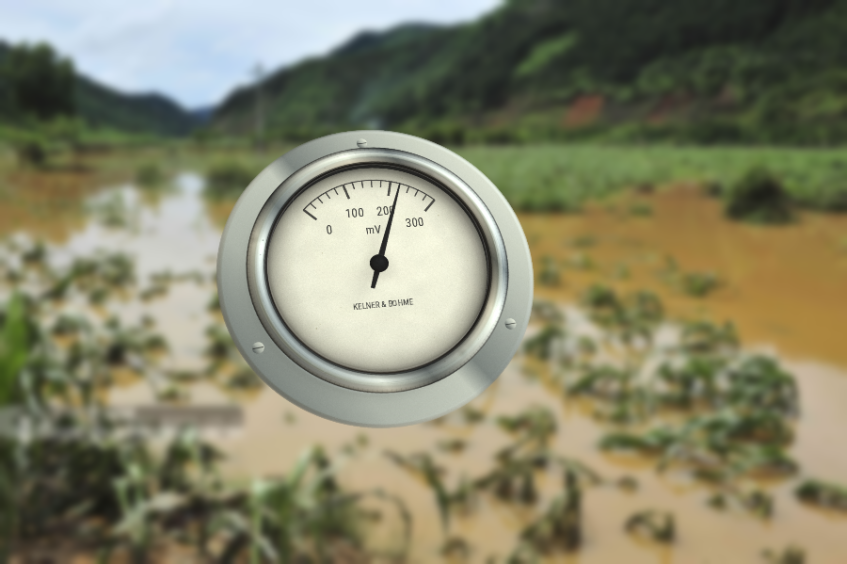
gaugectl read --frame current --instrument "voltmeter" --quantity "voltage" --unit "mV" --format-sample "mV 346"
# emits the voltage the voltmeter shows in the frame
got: mV 220
